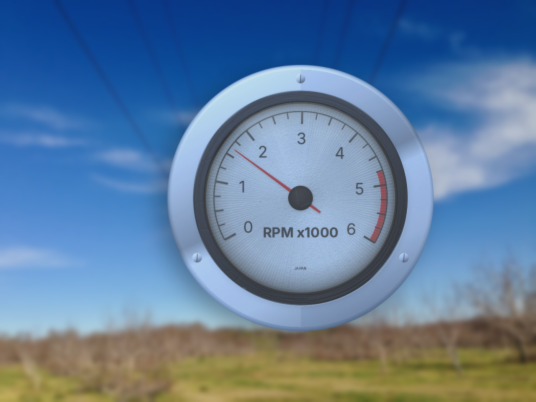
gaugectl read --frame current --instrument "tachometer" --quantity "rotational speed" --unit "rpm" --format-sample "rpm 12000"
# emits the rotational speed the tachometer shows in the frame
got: rpm 1625
